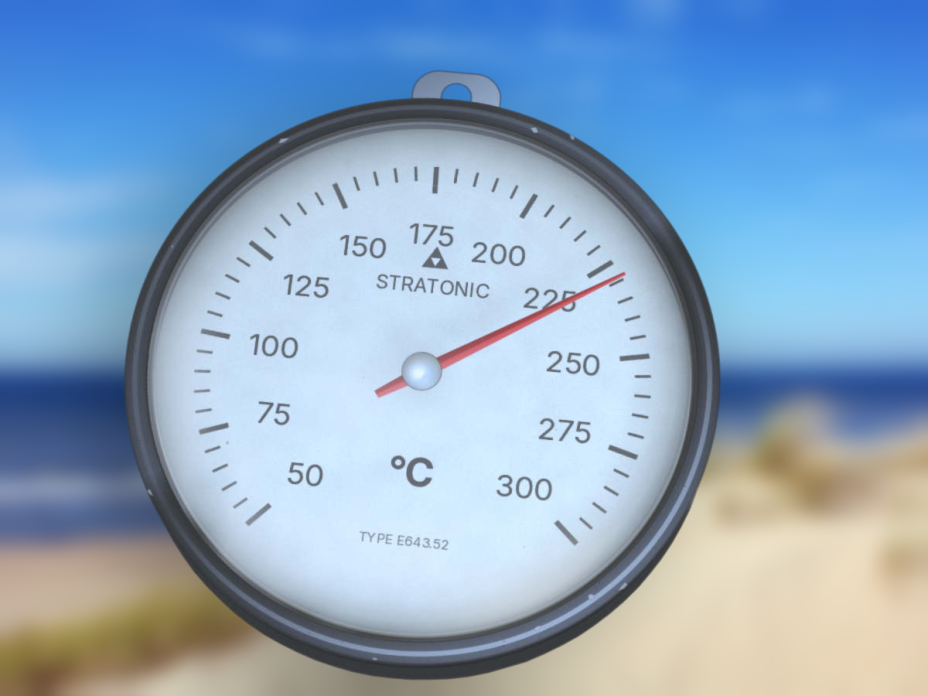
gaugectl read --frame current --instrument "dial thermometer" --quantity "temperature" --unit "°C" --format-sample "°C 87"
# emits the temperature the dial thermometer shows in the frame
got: °C 230
